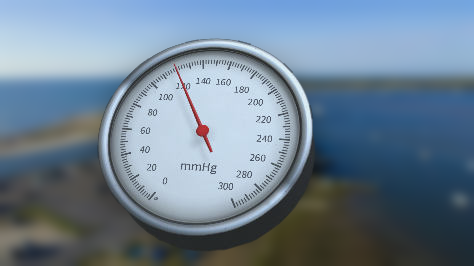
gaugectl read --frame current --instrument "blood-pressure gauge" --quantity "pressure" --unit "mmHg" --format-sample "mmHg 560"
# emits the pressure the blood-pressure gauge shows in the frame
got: mmHg 120
